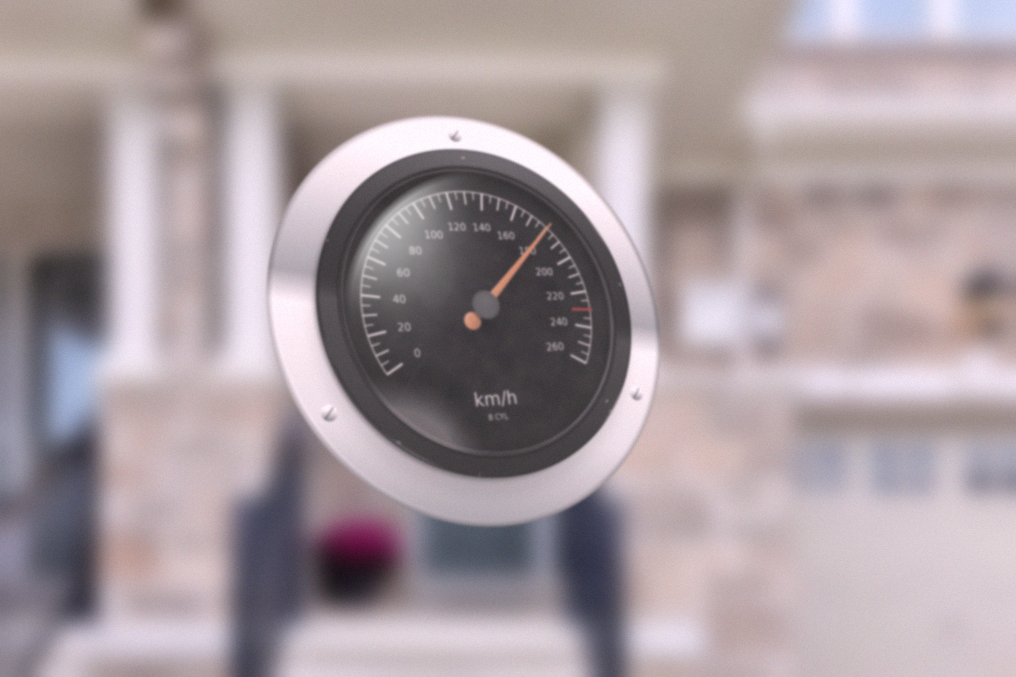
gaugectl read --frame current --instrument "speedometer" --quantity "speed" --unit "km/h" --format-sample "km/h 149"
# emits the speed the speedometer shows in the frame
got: km/h 180
